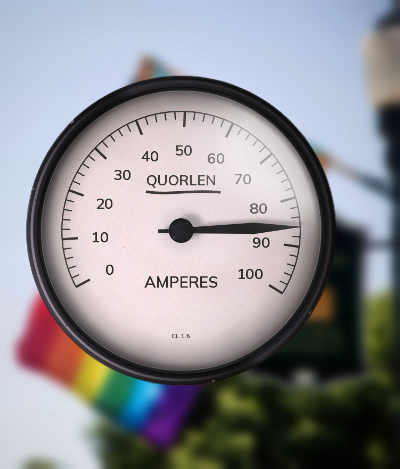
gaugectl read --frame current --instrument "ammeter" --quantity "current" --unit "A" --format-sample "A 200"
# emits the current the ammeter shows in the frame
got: A 86
